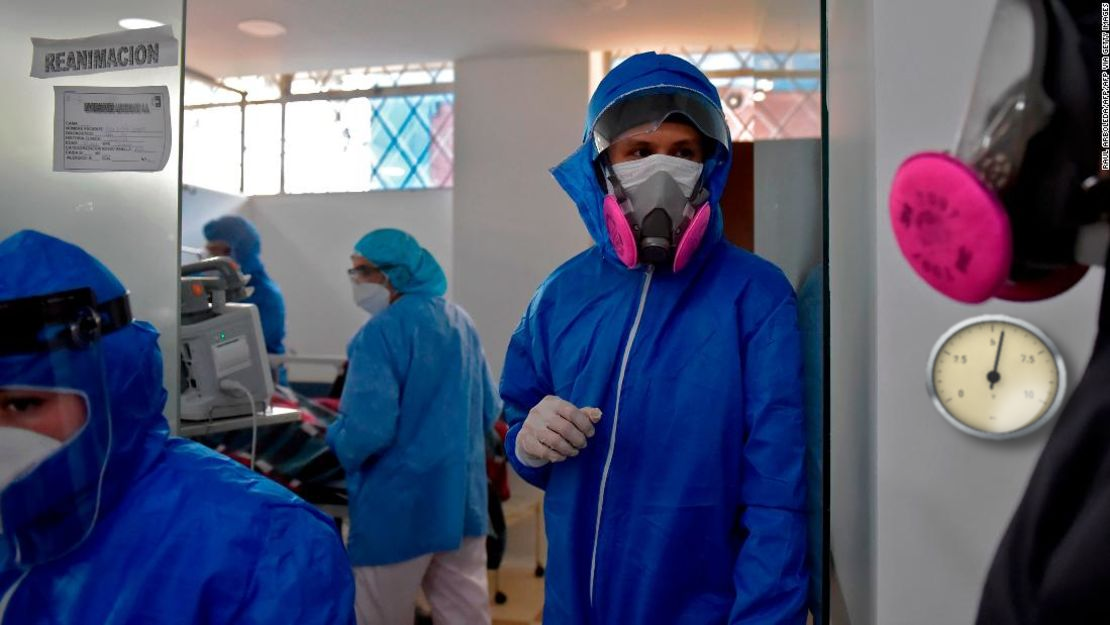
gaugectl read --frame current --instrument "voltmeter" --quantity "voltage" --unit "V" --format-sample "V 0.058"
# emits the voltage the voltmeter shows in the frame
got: V 5.5
